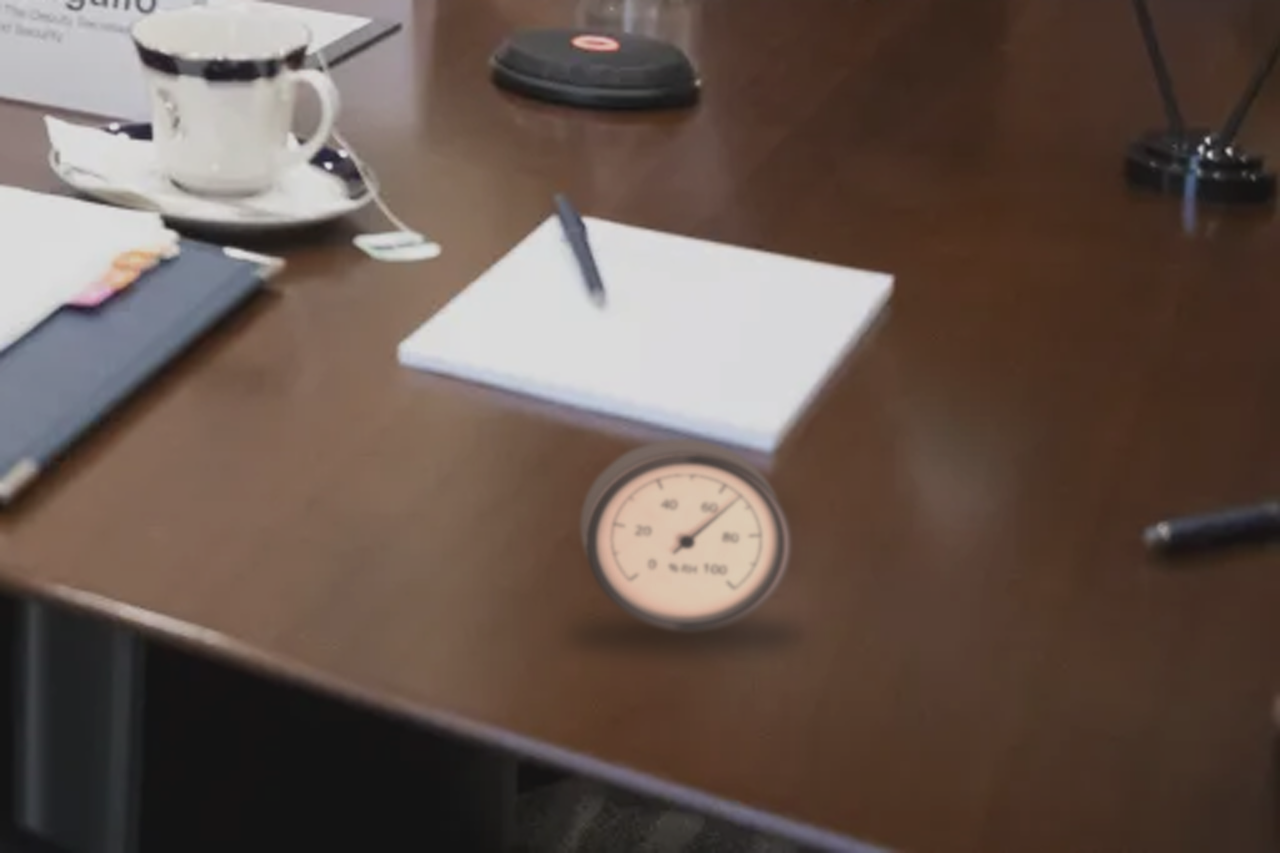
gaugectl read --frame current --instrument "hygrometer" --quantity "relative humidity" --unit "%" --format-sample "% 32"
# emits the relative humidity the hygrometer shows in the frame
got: % 65
